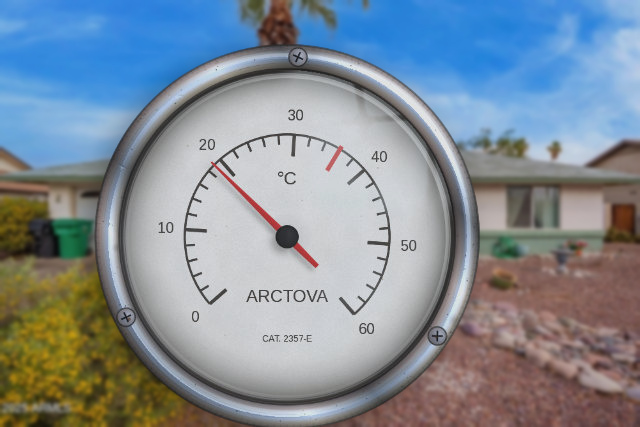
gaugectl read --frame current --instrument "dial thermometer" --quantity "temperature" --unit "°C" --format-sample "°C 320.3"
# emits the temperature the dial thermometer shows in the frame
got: °C 19
